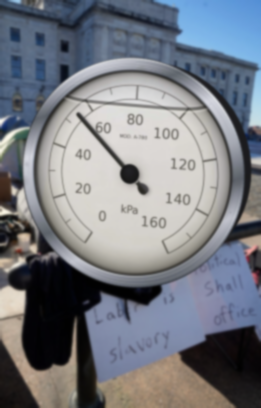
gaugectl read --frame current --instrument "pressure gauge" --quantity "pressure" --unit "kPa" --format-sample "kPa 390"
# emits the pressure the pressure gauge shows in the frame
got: kPa 55
